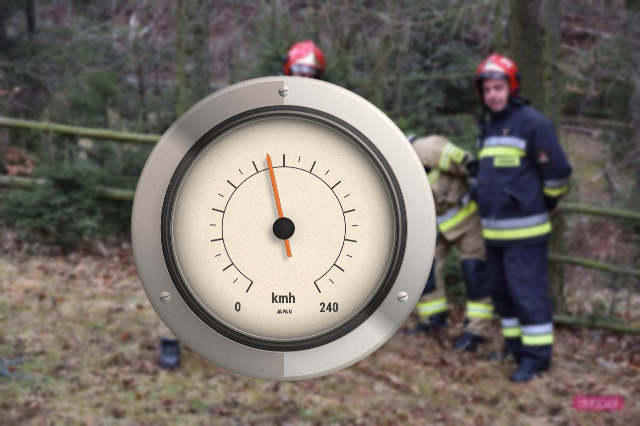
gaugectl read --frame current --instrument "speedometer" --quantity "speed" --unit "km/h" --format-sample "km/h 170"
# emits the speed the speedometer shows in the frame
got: km/h 110
